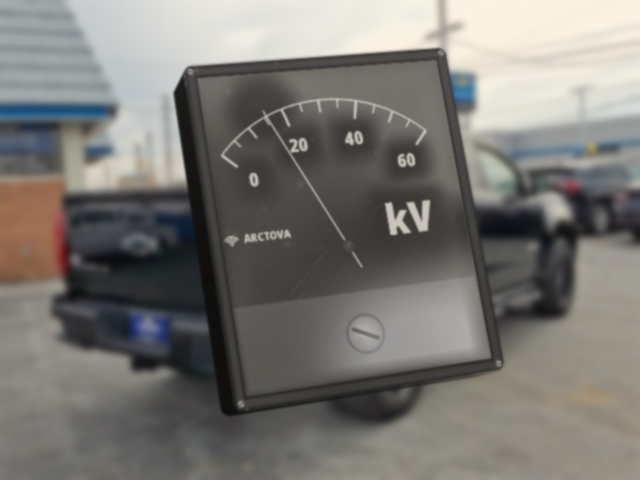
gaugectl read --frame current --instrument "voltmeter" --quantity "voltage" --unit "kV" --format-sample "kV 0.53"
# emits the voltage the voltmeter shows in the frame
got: kV 15
